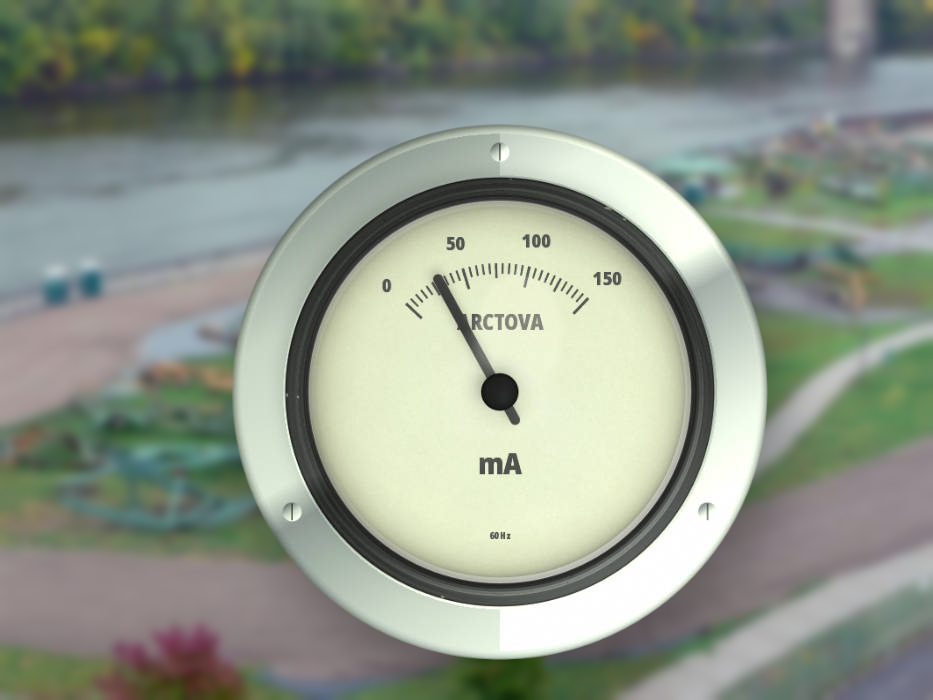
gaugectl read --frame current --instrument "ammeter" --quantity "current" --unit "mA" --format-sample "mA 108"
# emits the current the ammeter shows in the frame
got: mA 30
